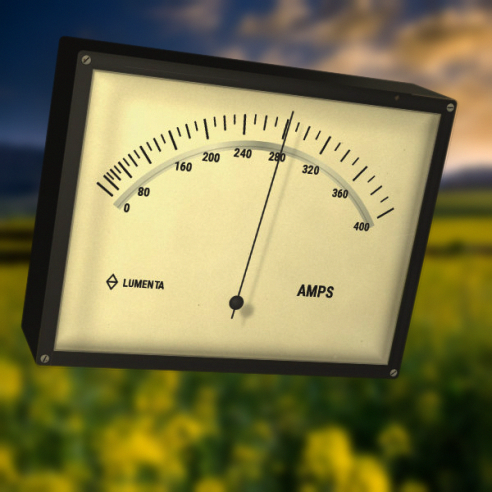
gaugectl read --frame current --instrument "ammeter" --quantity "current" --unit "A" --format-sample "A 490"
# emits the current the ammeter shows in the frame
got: A 280
